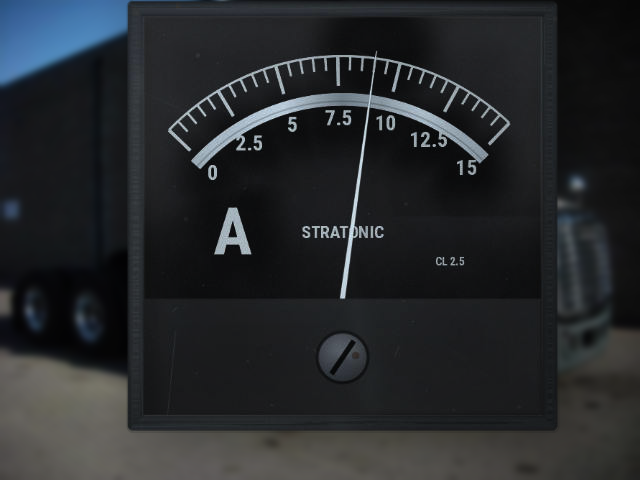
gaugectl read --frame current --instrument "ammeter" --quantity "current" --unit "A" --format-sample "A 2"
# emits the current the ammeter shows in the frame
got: A 9
